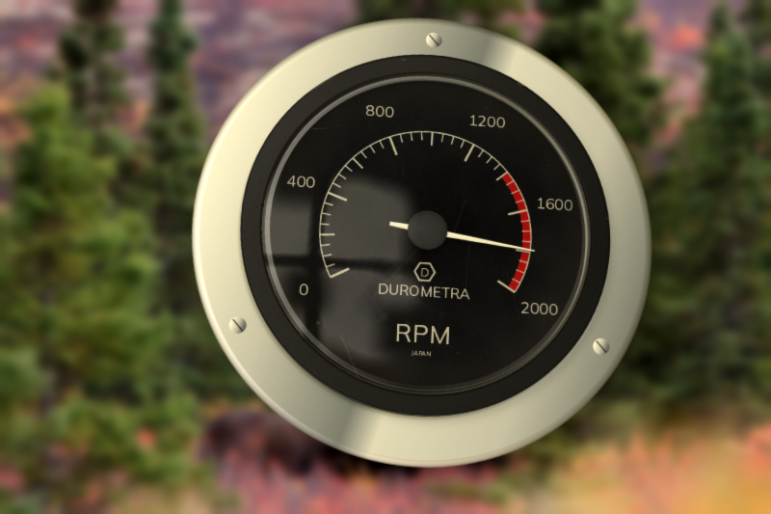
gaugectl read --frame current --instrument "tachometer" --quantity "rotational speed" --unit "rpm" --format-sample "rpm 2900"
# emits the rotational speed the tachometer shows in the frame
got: rpm 1800
